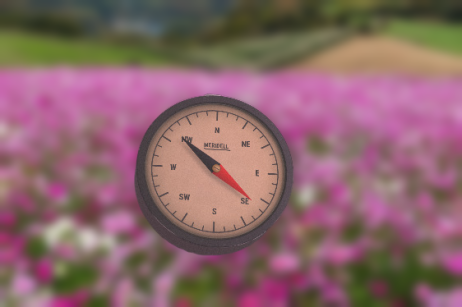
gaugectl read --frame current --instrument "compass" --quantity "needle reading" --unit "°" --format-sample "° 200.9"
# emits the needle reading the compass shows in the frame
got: ° 130
